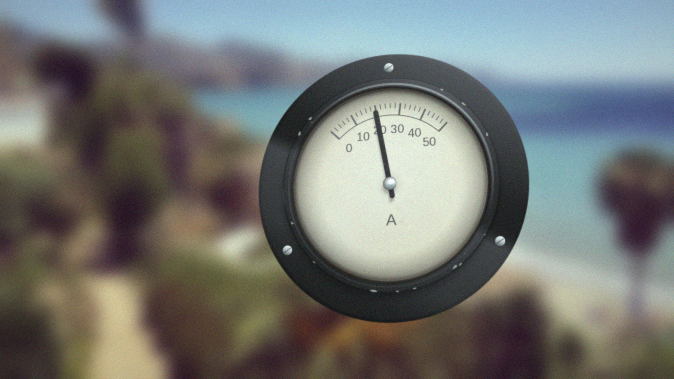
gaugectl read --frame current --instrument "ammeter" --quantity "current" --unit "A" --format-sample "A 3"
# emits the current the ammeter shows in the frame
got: A 20
